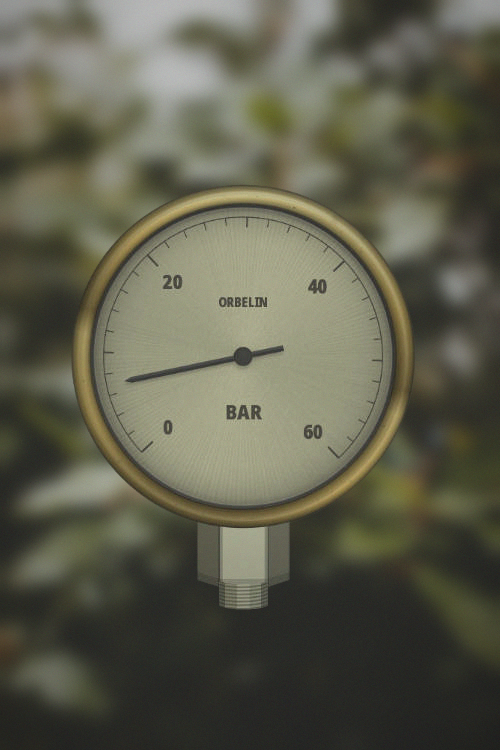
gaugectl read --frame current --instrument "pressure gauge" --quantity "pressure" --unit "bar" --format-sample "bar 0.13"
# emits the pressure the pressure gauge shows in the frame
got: bar 7
